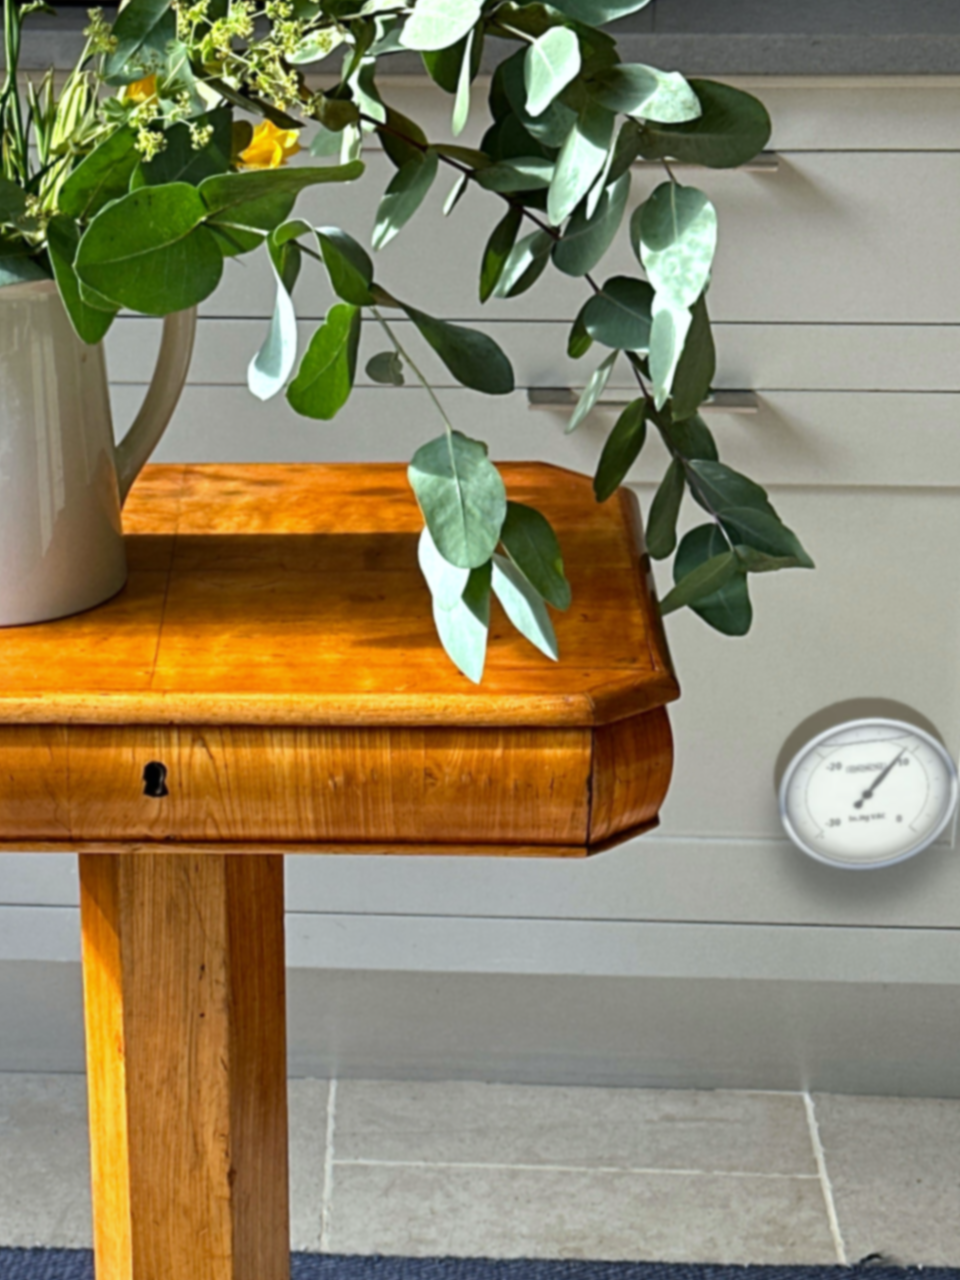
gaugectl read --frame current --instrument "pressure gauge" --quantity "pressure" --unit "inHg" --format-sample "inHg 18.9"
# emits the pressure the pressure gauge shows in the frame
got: inHg -11
